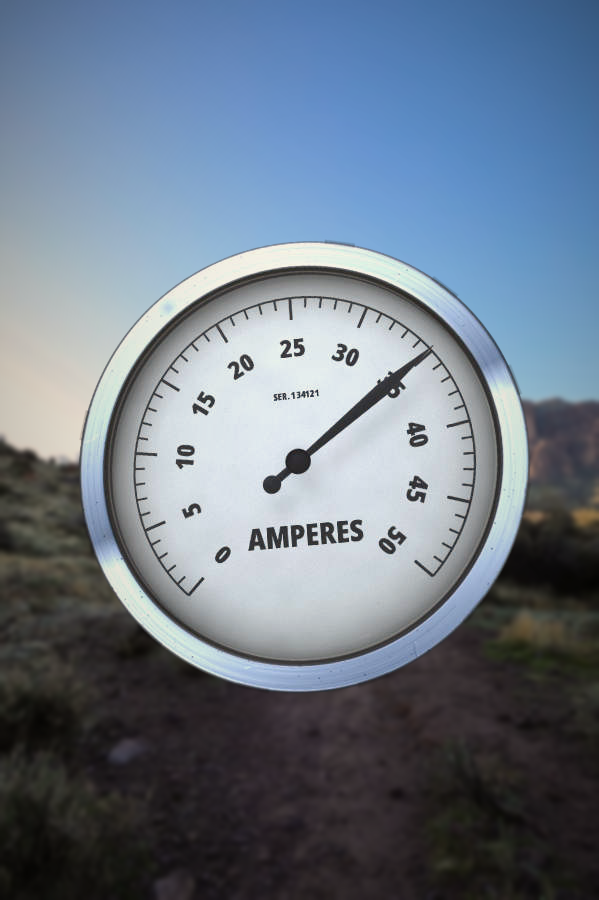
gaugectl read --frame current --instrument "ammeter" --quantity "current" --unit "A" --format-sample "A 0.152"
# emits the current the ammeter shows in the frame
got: A 35
